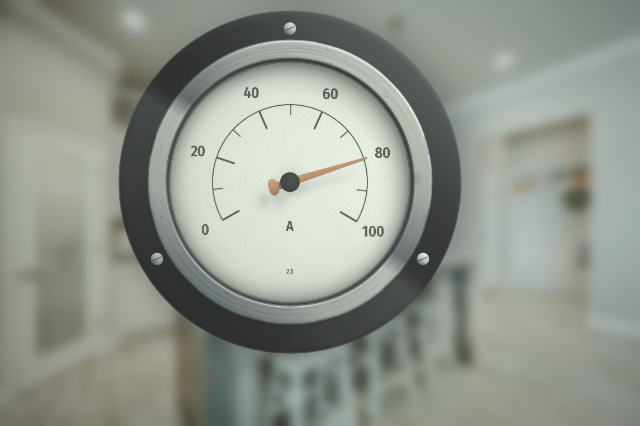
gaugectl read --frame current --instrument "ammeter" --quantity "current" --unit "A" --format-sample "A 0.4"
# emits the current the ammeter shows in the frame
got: A 80
